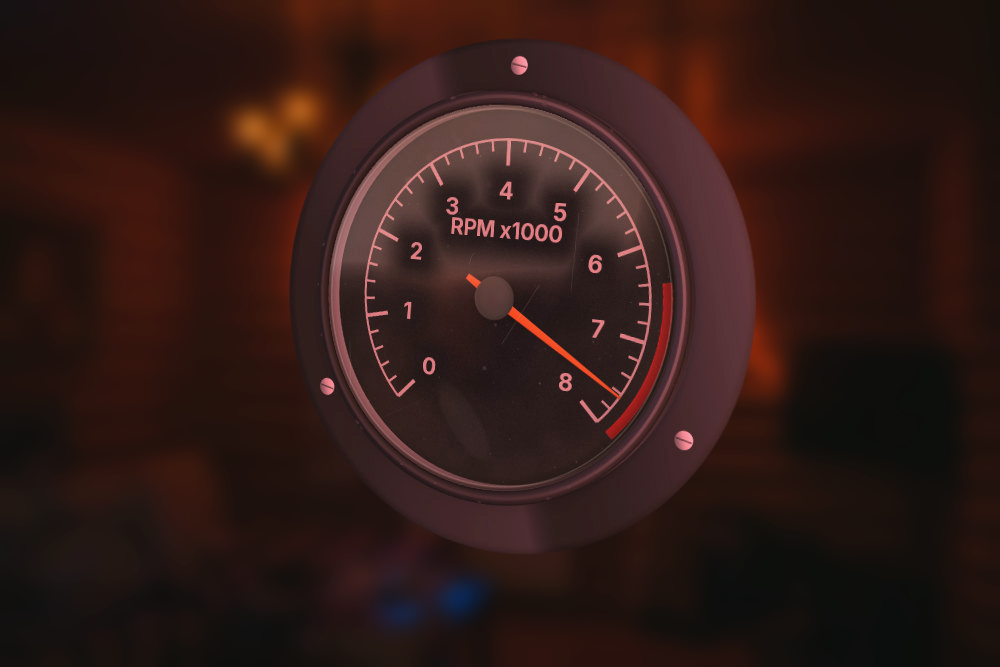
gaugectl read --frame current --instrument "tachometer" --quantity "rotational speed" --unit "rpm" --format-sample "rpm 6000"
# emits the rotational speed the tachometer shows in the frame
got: rpm 7600
